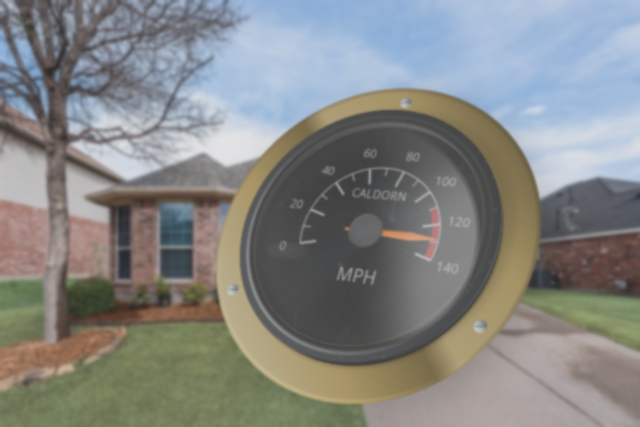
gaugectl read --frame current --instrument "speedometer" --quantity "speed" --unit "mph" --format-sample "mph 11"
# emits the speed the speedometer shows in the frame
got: mph 130
